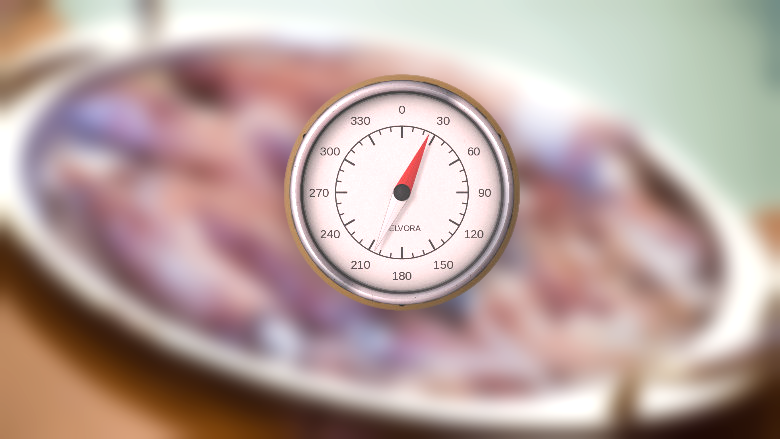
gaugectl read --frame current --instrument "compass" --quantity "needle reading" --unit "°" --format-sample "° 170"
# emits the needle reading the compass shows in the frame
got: ° 25
